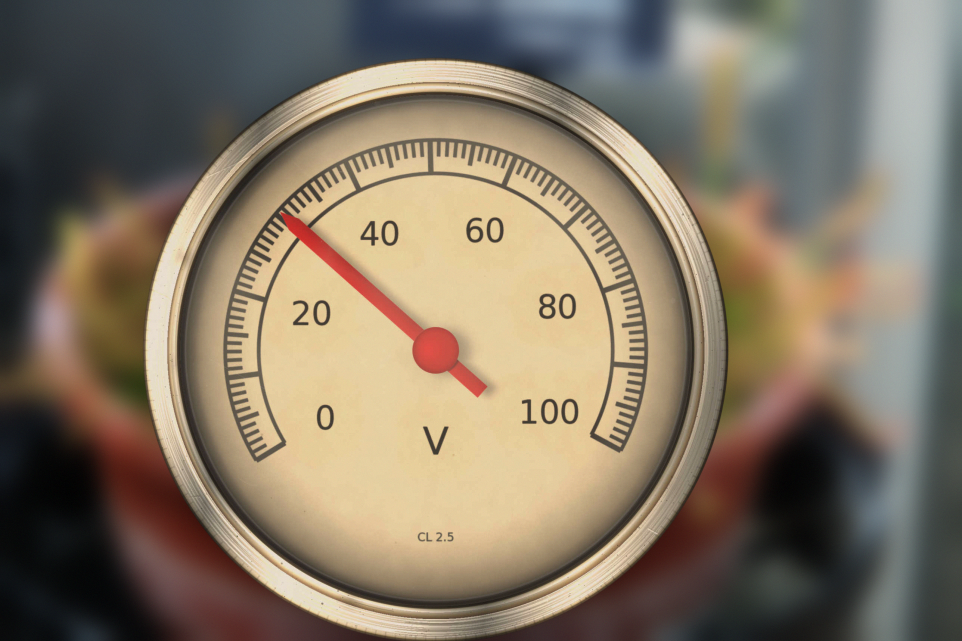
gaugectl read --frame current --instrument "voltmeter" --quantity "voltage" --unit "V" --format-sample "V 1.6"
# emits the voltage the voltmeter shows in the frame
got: V 30.5
